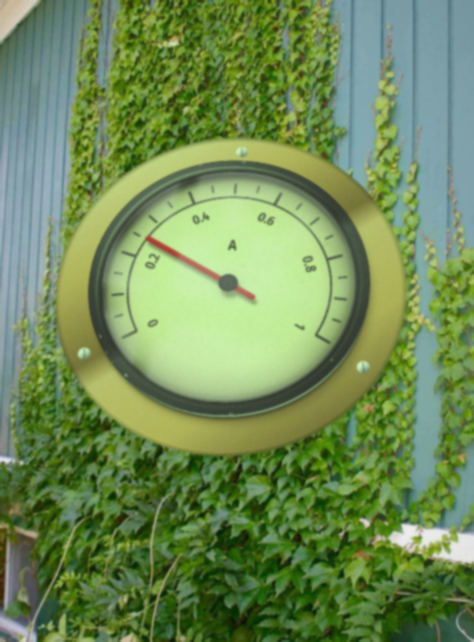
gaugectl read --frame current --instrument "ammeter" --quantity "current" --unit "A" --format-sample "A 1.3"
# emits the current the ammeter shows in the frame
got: A 0.25
